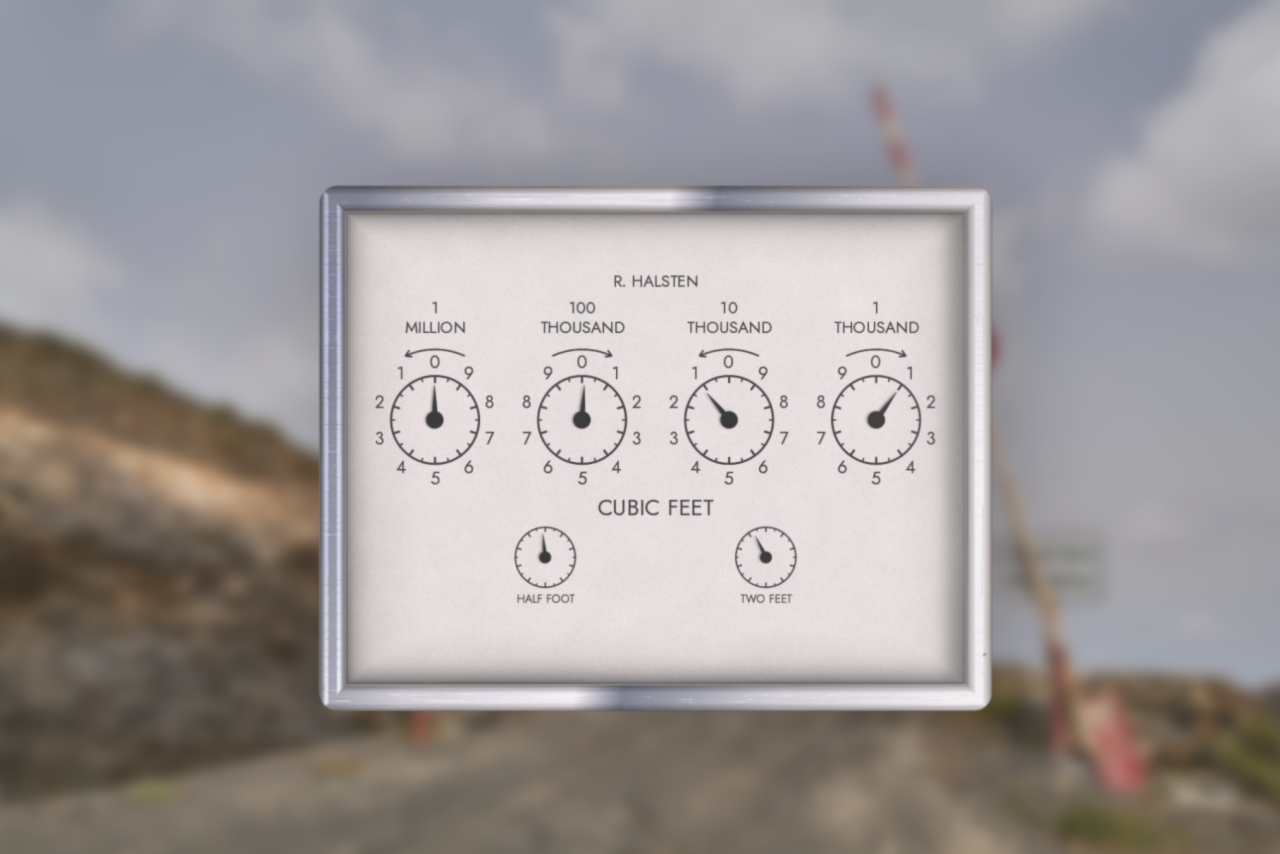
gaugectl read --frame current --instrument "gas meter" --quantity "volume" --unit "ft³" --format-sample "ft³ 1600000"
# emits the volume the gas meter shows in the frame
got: ft³ 1100
